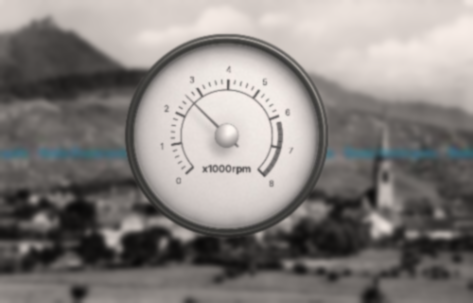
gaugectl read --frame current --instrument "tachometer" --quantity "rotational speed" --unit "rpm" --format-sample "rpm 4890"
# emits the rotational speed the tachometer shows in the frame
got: rpm 2600
